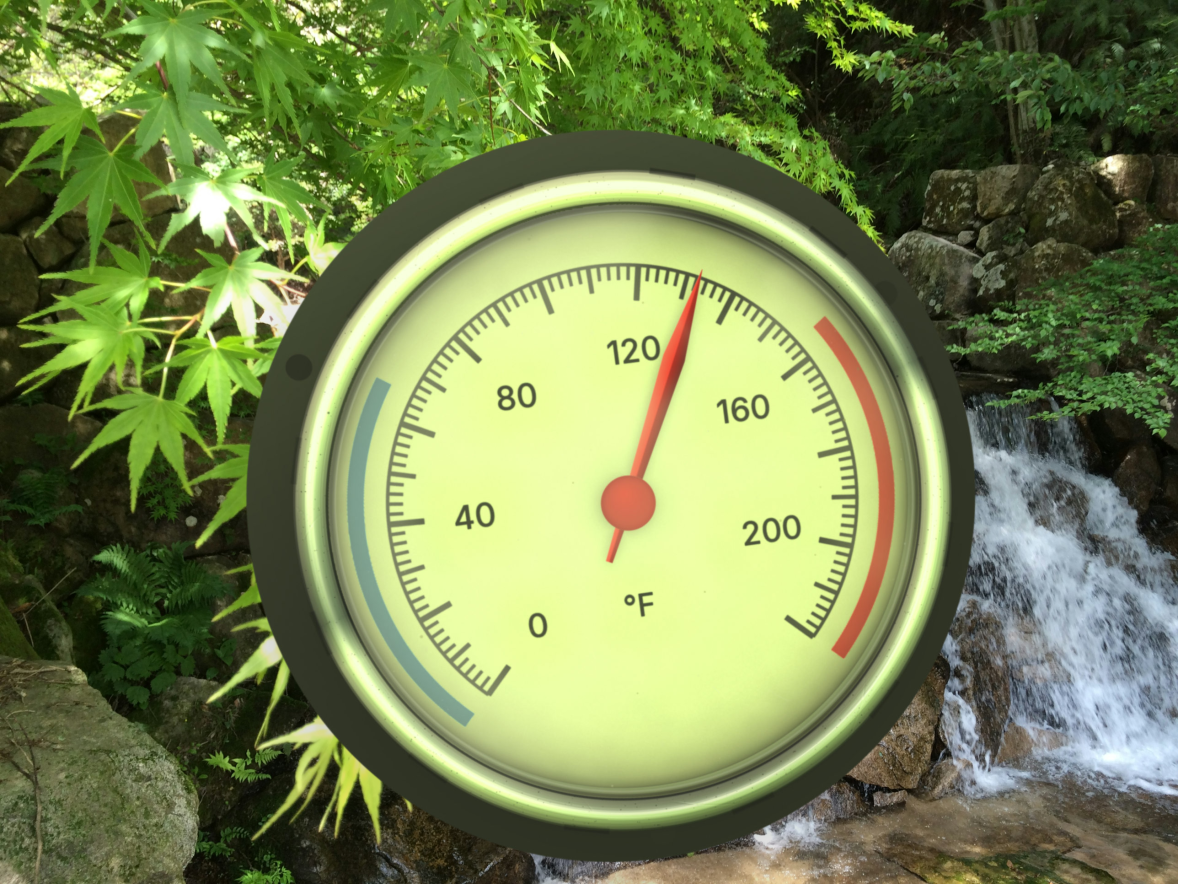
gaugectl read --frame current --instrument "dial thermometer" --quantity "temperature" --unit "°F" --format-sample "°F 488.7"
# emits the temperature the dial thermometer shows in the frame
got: °F 132
